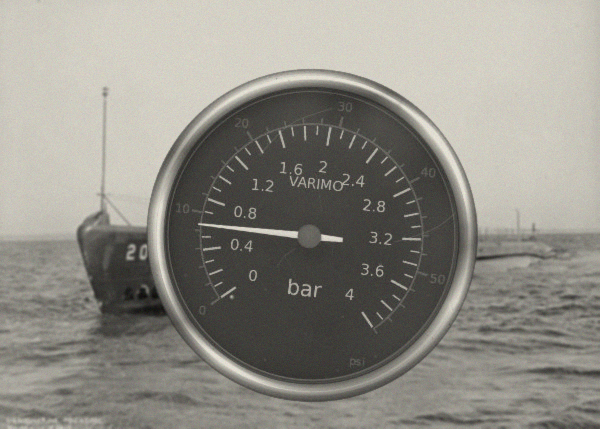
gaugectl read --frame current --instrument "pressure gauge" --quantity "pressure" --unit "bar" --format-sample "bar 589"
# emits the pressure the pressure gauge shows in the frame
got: bar 0.6
